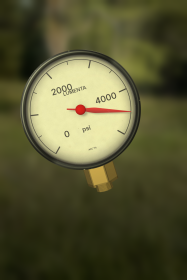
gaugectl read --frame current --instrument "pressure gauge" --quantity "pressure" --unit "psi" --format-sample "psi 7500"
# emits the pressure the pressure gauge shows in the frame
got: psi 4500
